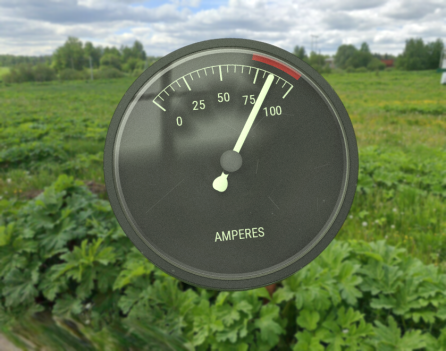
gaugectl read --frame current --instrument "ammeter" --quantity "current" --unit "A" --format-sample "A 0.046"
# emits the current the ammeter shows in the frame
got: A 85
